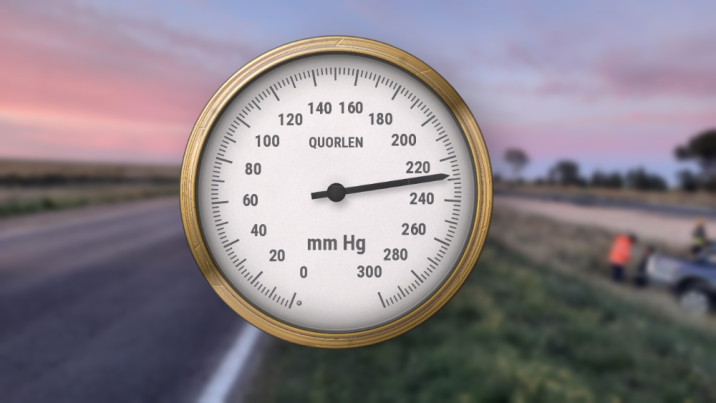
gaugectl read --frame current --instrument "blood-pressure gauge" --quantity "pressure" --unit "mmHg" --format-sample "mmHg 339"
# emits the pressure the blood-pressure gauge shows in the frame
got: mmHg 228
